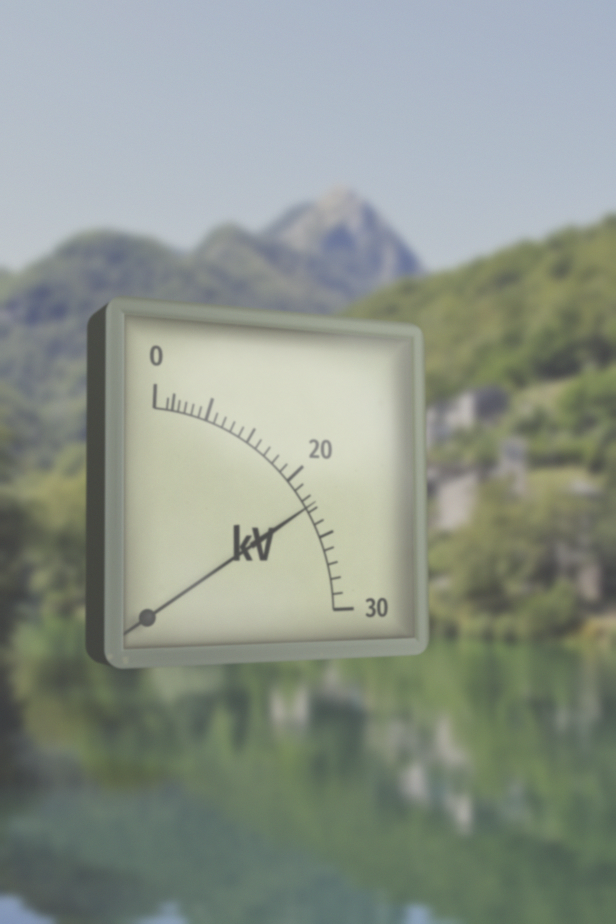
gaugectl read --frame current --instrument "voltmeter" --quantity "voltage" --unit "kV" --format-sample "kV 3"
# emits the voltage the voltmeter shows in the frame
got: kV 22.5
